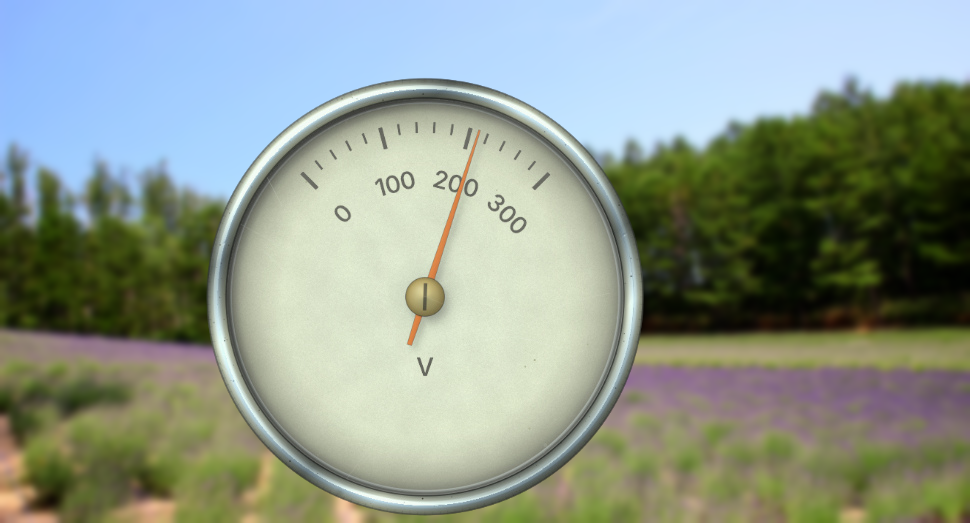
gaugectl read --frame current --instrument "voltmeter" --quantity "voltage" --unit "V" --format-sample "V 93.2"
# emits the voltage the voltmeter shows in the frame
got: V 210
